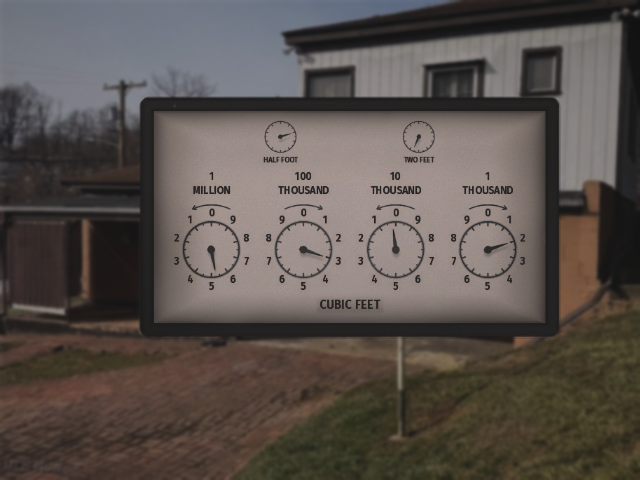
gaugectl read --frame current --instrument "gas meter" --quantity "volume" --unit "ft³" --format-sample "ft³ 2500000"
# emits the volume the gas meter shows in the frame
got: ft³ 530200
